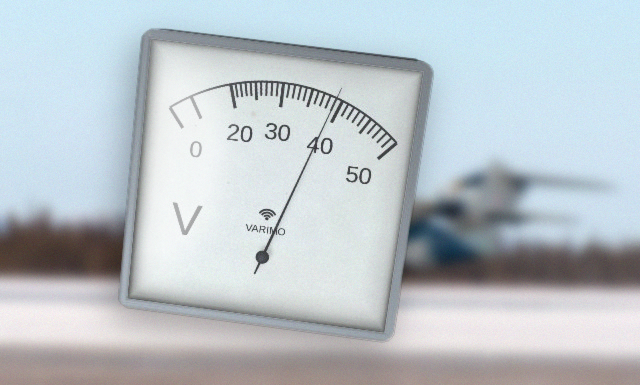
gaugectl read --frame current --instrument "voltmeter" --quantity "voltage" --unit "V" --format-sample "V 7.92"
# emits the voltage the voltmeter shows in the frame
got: V 39
